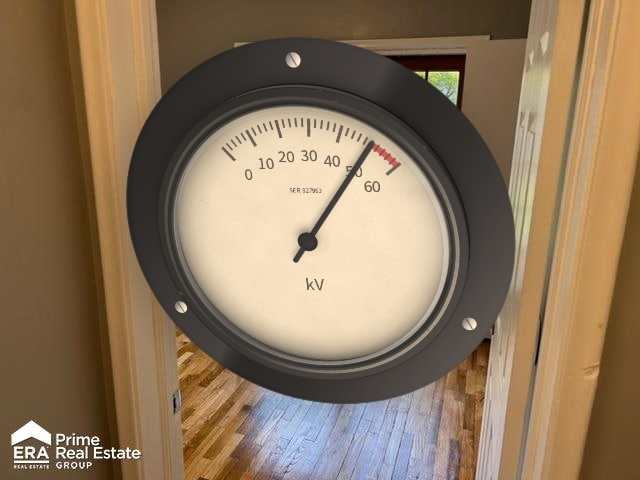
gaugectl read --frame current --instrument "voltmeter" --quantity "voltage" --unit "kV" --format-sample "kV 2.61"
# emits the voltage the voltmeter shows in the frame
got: kV 50
